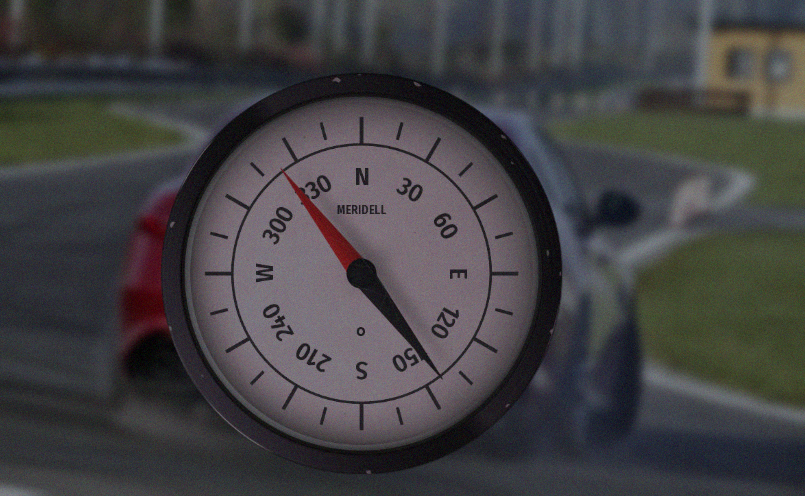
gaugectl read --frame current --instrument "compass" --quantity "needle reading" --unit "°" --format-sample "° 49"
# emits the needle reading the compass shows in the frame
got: ° 322.5
